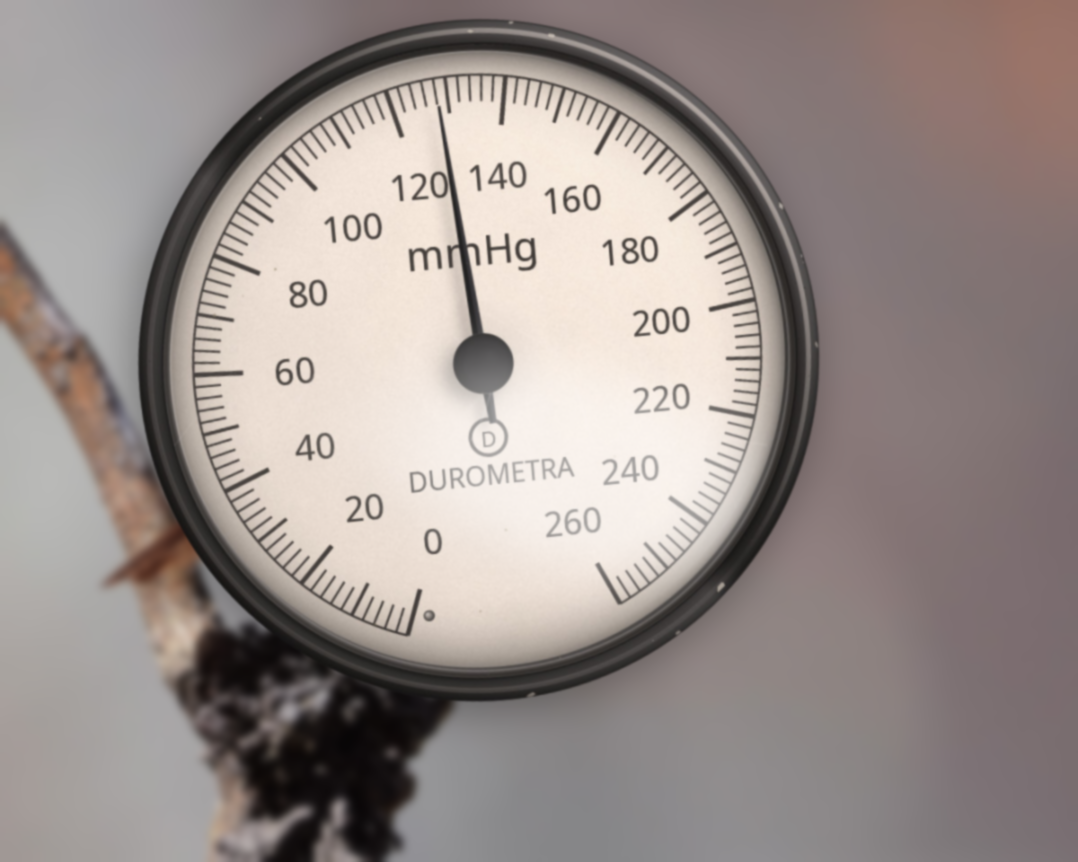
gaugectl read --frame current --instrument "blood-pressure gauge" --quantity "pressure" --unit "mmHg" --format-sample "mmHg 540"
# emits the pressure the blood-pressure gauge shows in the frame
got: mmHg 128
